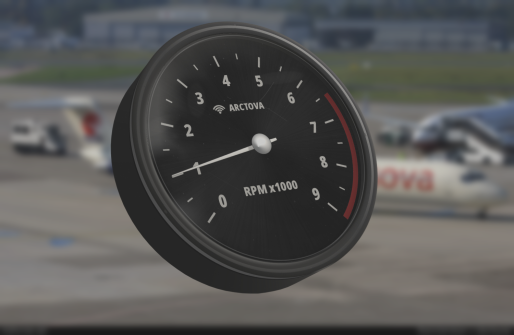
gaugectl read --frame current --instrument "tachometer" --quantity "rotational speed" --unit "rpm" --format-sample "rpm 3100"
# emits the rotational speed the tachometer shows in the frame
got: rpm 1000
